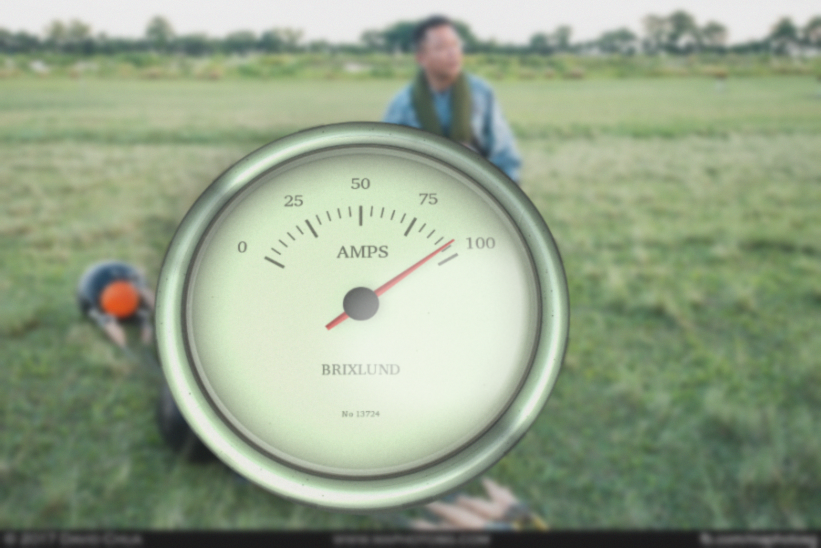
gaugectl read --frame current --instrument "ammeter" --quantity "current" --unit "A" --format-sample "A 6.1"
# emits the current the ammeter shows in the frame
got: A 95
